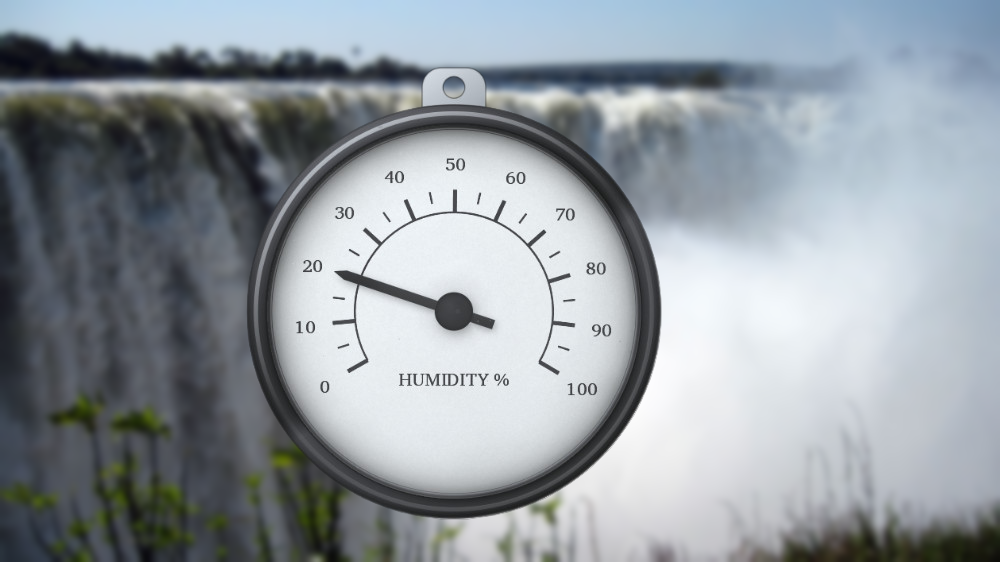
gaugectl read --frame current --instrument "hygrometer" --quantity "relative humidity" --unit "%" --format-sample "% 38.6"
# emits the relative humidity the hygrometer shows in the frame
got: % 20
